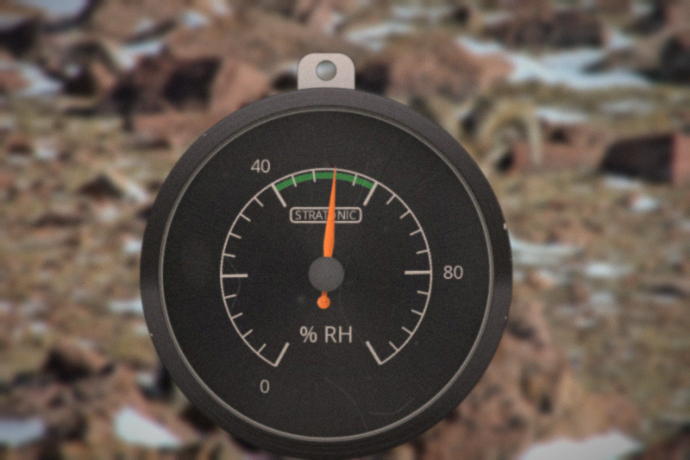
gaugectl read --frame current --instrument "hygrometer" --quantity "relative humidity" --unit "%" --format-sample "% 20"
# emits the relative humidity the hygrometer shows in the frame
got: % 52
